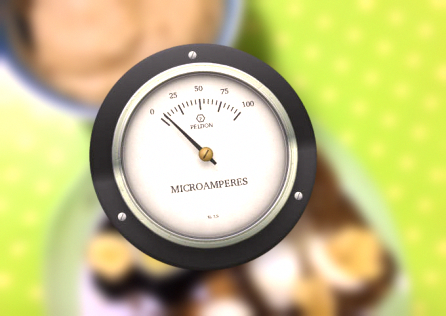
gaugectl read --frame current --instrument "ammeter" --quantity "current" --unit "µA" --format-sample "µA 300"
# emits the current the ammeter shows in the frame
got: µA 5
